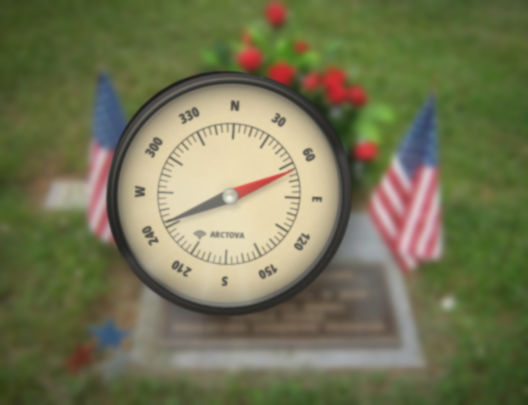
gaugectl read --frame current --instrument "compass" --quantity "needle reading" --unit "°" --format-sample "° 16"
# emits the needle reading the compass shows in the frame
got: ° 65
